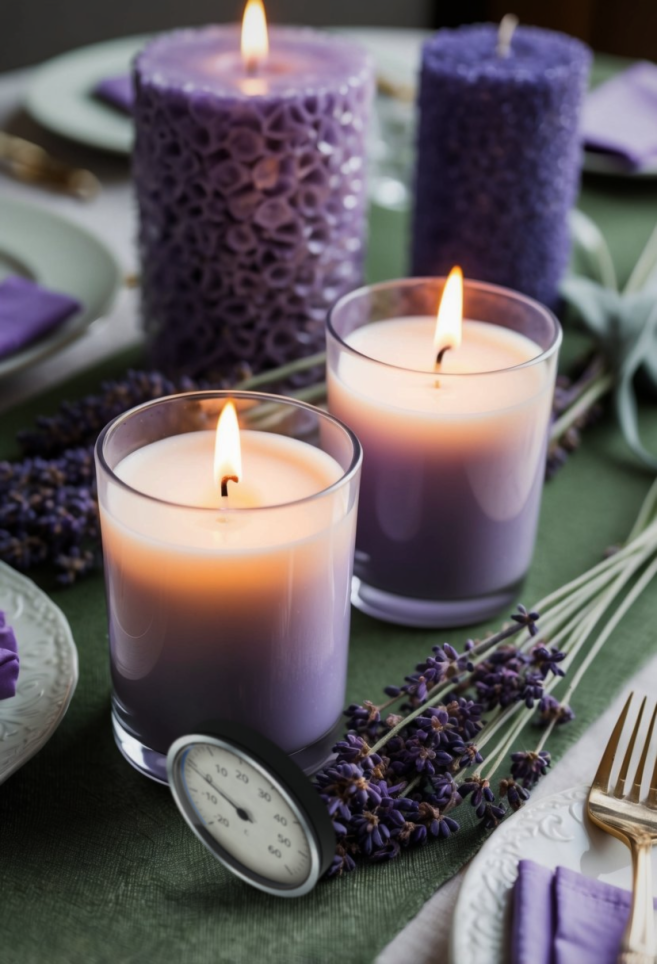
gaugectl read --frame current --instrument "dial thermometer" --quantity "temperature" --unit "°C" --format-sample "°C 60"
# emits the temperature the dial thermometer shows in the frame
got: °C 0
